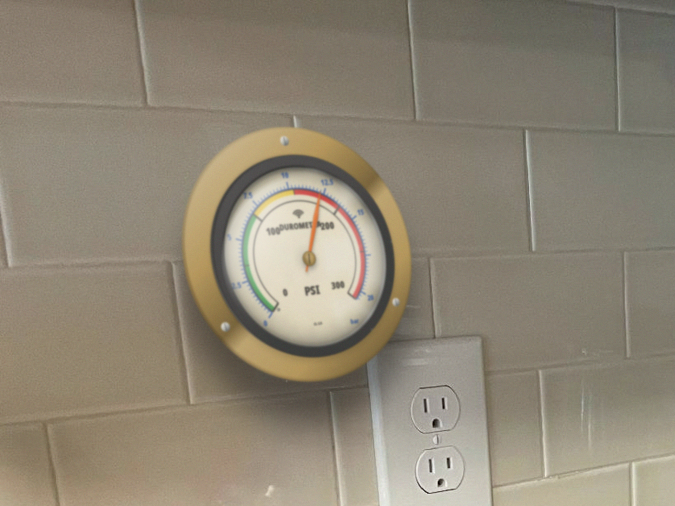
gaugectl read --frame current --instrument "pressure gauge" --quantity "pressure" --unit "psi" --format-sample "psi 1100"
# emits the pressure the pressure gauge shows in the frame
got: psi 175
